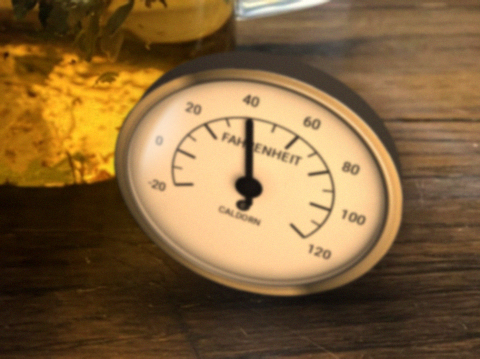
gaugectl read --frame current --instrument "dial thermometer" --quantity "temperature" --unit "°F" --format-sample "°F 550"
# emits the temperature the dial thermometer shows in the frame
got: °F 40
